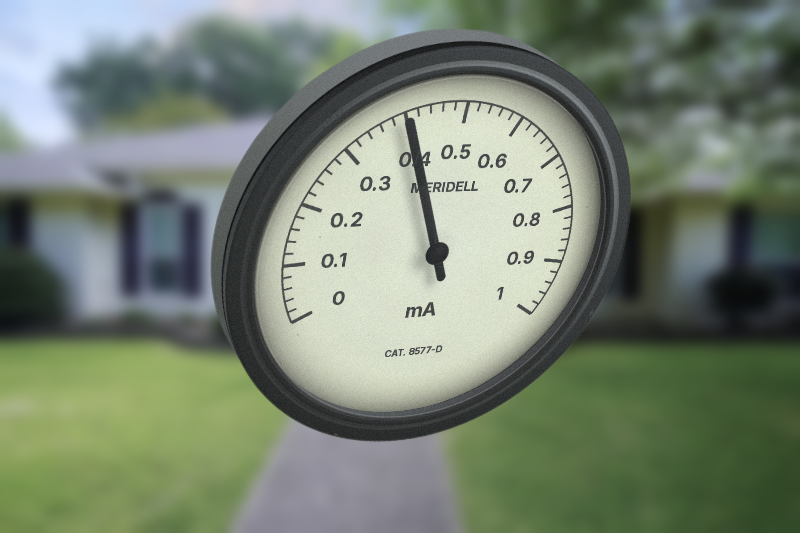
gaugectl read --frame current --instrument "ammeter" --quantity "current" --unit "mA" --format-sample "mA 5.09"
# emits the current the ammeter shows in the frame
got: mA 0.4
